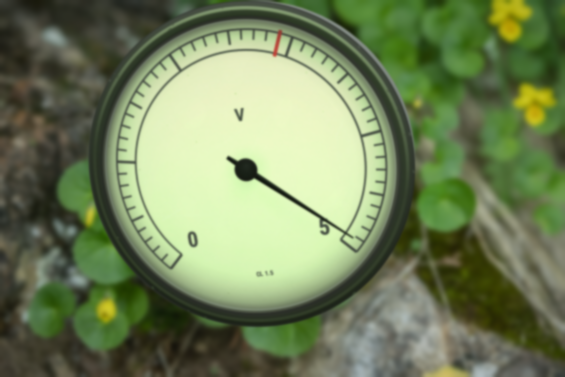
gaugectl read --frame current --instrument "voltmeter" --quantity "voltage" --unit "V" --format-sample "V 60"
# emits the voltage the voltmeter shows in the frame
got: V 4.9
